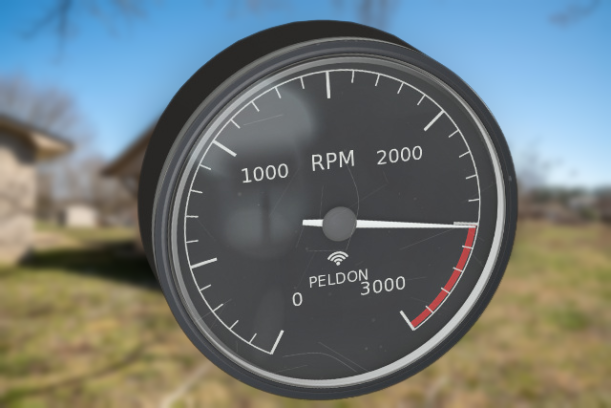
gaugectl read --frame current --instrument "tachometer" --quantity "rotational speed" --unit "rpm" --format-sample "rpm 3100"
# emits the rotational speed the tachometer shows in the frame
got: rpm 2500
